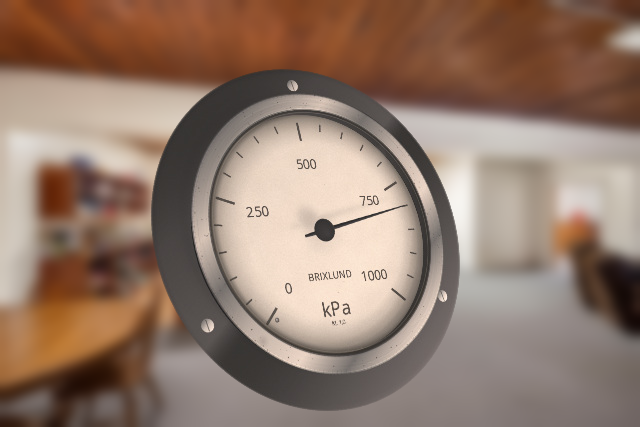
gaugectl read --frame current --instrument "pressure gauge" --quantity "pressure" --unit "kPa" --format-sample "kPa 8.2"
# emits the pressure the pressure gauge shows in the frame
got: kPa 800
